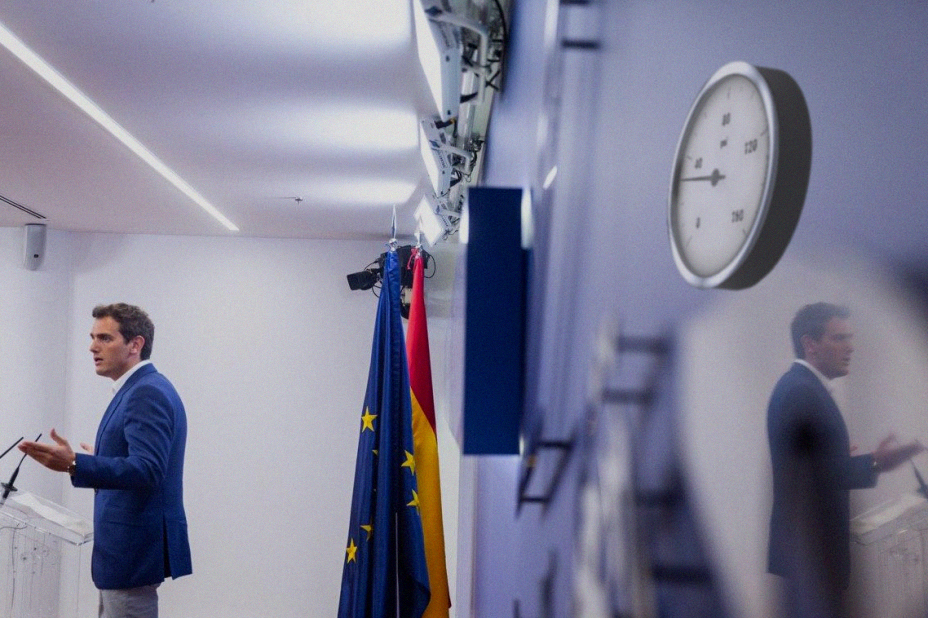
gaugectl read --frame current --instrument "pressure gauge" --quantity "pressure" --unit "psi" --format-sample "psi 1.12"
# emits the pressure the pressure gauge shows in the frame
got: psi 30
